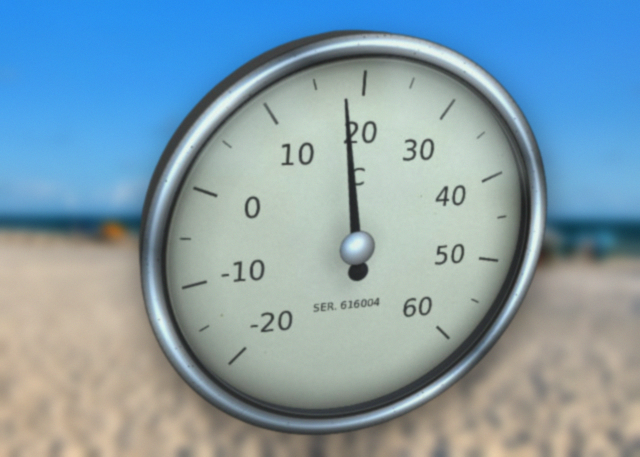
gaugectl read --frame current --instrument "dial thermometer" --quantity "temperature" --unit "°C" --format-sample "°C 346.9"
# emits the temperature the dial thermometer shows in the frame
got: °C 17.5
